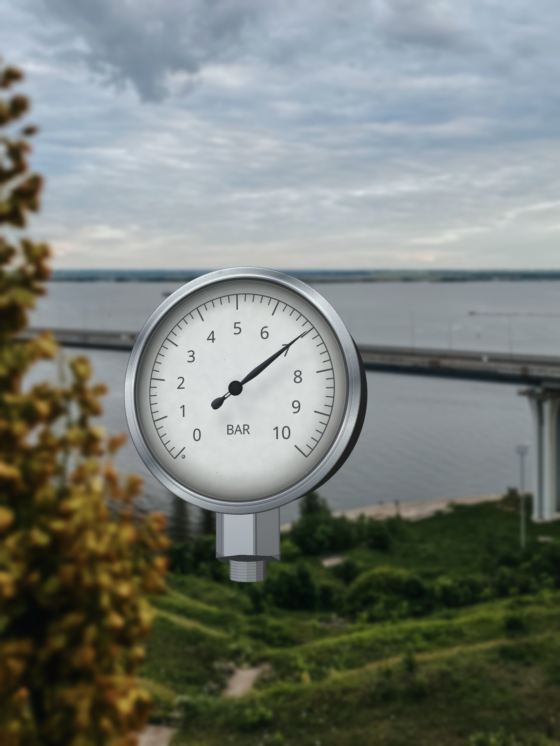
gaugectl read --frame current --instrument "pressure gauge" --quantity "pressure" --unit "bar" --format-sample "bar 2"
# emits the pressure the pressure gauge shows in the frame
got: bar 7
